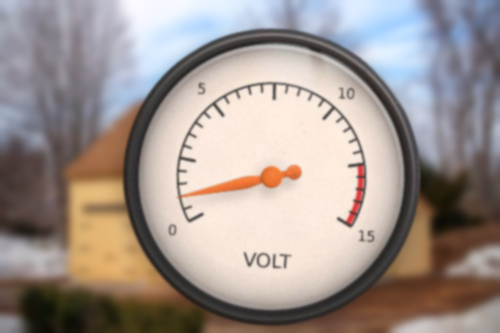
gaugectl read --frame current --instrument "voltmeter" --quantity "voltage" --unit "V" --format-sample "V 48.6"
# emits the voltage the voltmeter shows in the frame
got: V 1
